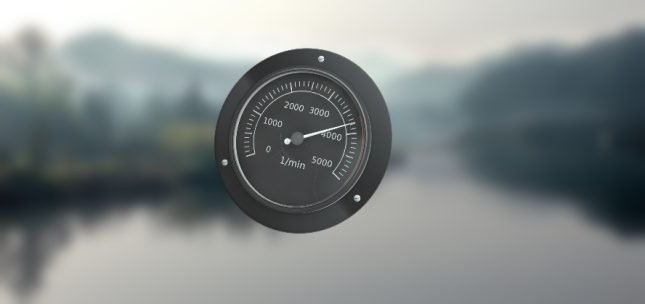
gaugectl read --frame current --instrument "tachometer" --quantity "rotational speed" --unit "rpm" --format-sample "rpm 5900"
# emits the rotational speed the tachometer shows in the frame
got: rpm 3800
